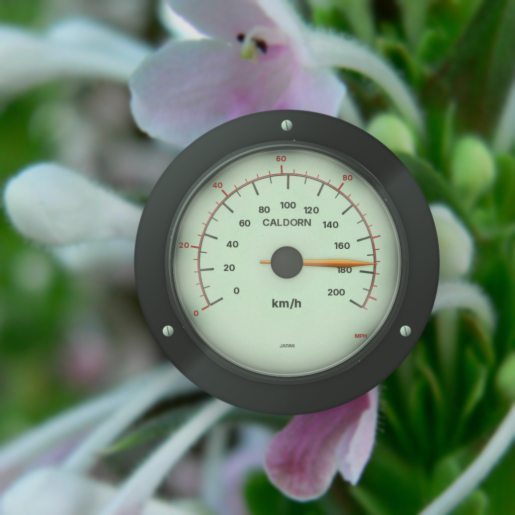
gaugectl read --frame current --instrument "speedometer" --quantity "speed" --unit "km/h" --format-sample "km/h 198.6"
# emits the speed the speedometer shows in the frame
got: km/h 175
